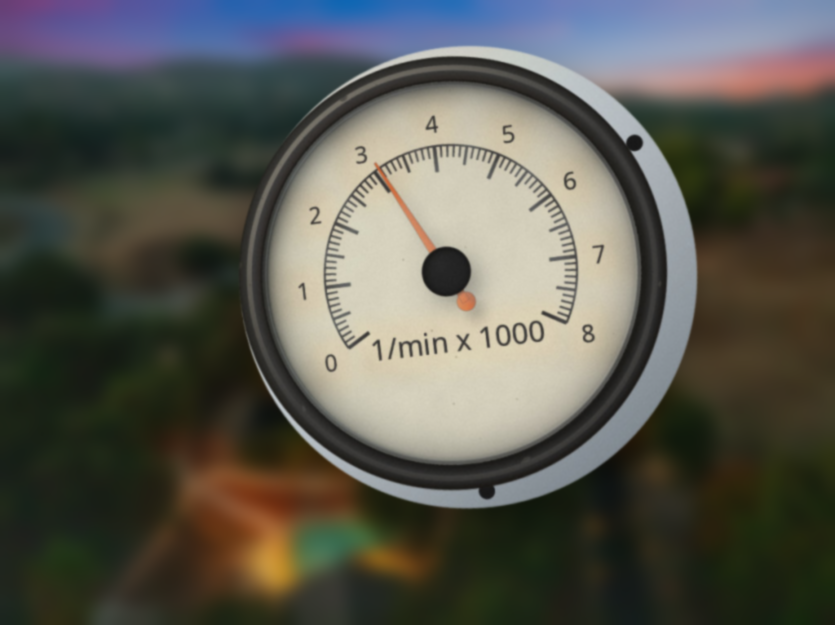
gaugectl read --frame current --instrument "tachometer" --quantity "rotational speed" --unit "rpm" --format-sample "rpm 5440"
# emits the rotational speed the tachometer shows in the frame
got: rpm 3100
